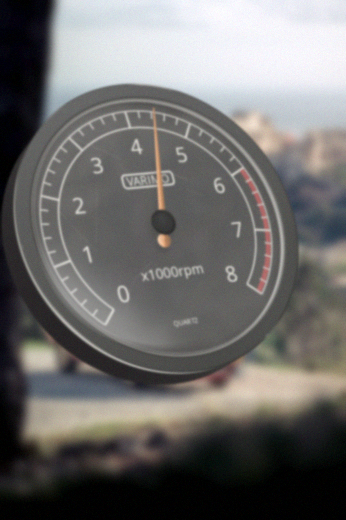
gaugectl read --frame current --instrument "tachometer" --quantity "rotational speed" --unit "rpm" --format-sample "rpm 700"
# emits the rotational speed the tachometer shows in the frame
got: rpm 4400
